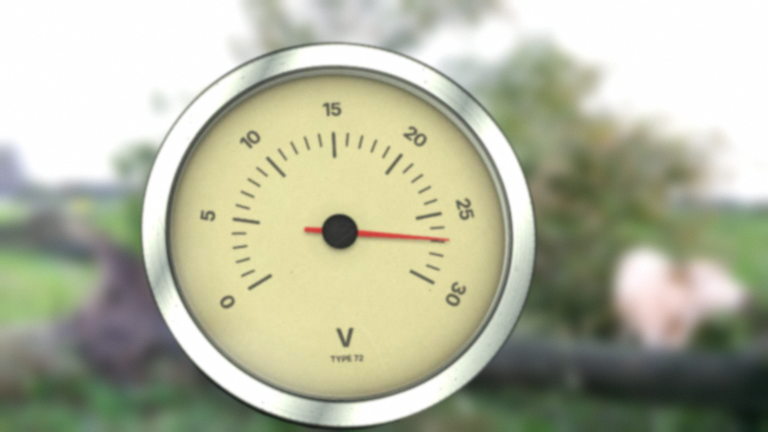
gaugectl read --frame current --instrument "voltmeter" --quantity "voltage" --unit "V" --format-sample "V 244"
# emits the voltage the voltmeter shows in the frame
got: V 27
